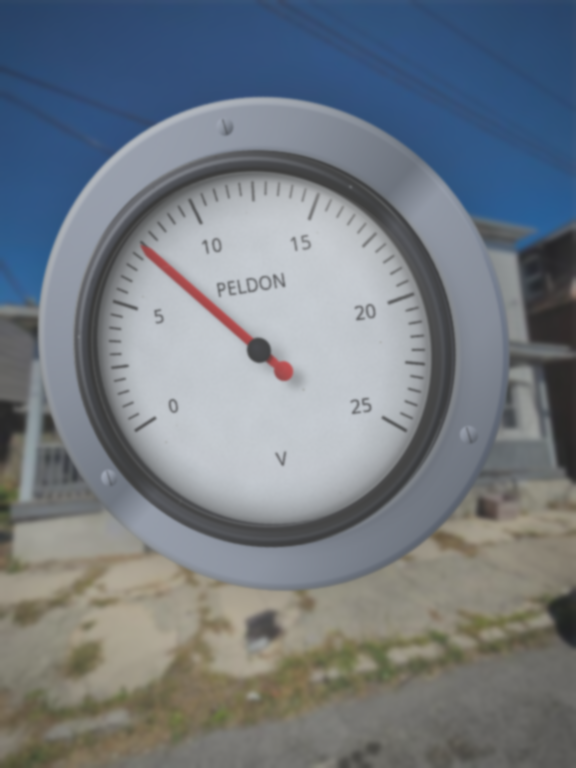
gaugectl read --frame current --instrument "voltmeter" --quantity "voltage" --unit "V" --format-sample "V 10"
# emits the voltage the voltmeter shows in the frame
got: V 7.5
